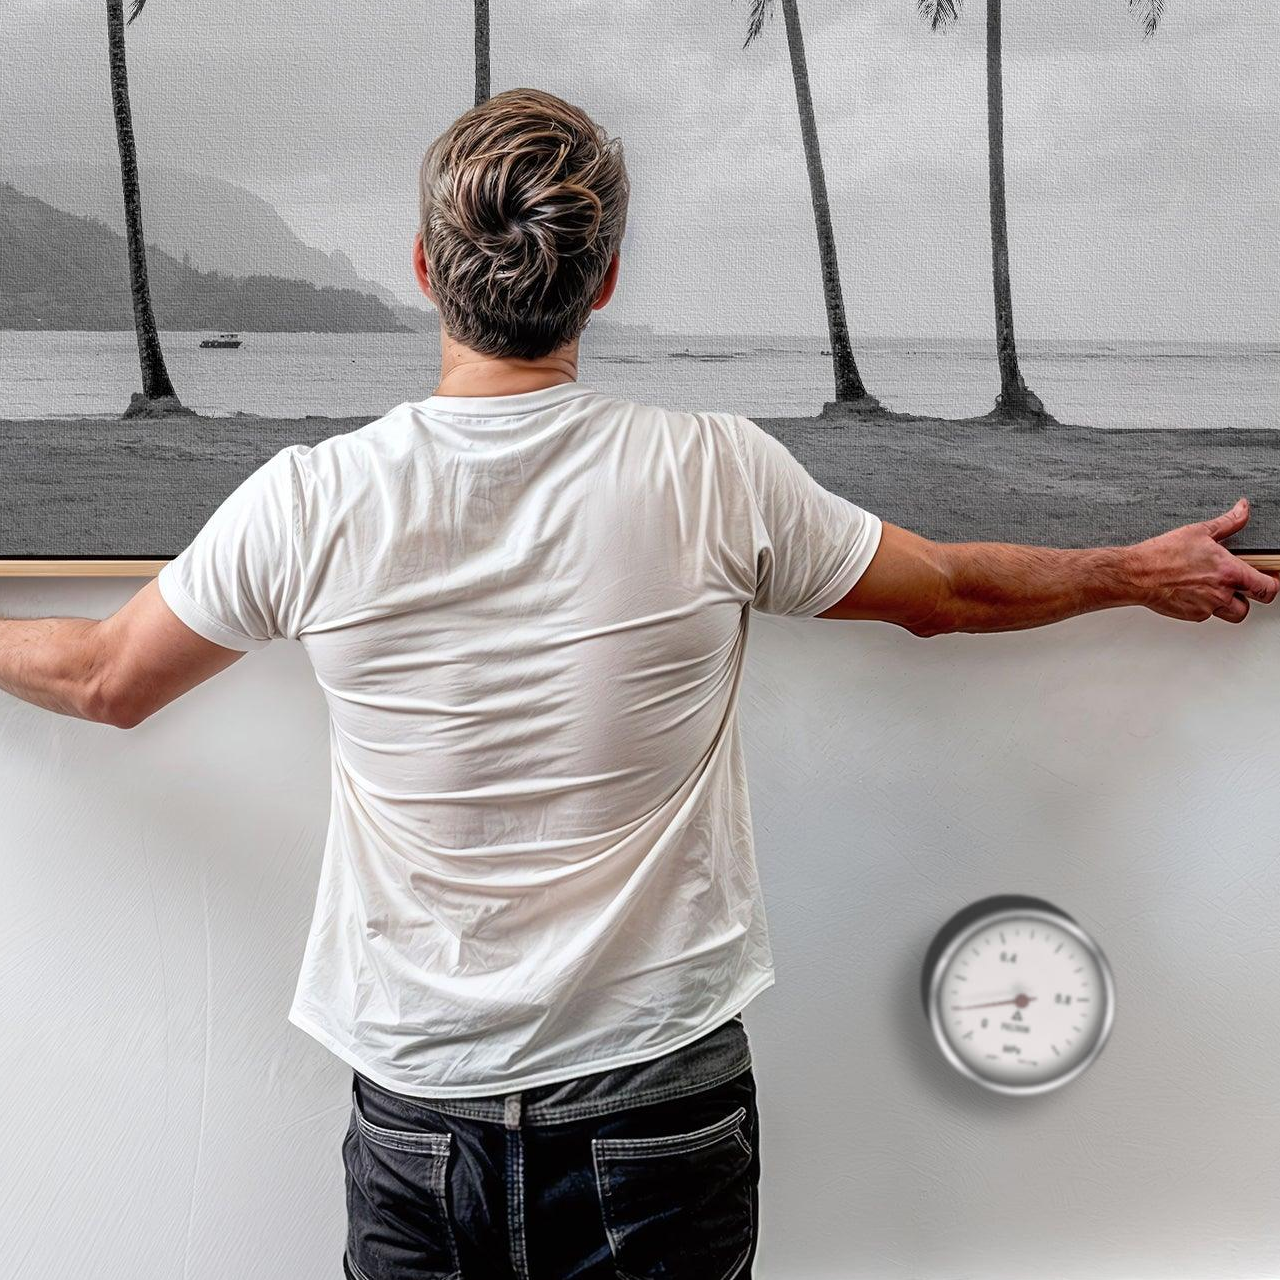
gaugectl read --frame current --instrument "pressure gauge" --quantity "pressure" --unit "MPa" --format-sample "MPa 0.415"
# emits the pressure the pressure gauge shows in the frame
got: MPa 0.1
